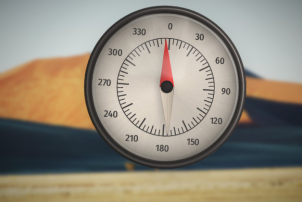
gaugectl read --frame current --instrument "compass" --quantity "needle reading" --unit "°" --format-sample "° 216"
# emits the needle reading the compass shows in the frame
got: ° 355
